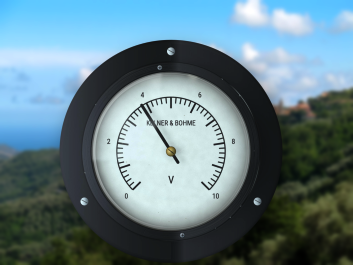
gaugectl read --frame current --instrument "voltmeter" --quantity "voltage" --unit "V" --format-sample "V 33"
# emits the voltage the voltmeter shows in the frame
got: V 3.8
